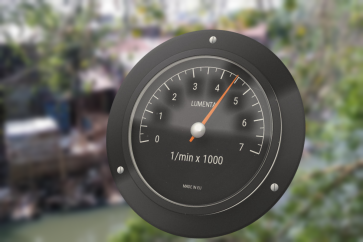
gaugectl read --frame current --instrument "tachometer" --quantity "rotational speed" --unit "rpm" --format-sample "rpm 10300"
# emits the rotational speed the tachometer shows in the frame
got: rpm 4500
